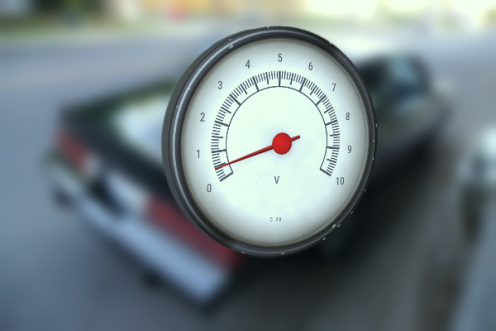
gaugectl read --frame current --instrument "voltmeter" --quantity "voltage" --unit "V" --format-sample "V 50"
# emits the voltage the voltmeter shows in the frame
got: V 0.5
